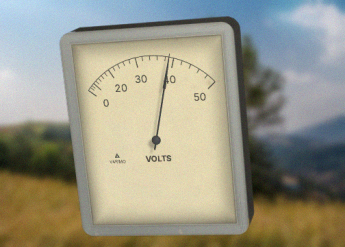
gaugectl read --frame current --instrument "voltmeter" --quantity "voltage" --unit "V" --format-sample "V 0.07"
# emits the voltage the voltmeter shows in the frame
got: V 39
